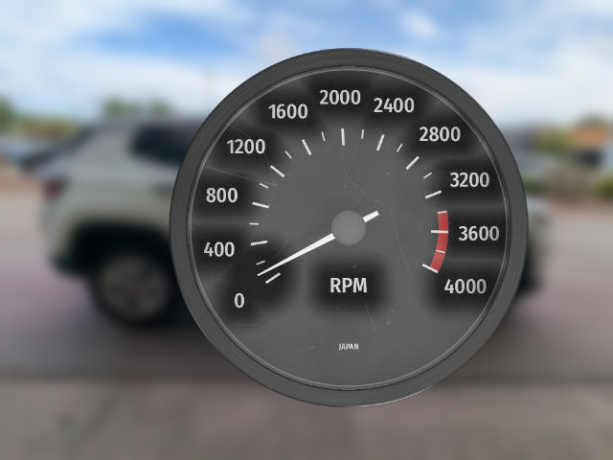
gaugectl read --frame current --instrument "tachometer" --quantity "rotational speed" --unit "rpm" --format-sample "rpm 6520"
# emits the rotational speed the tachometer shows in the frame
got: rpm 100
